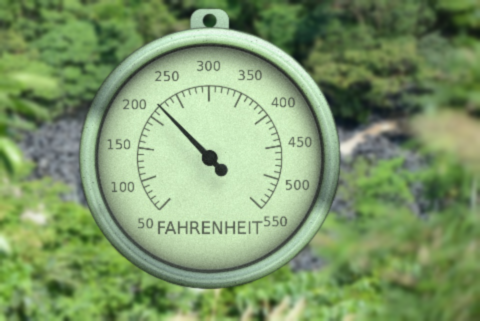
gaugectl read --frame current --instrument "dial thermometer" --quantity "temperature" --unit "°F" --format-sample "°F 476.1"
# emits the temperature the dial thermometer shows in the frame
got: °F 220
